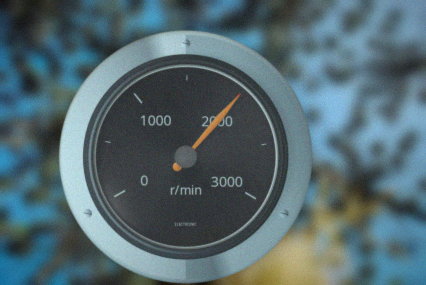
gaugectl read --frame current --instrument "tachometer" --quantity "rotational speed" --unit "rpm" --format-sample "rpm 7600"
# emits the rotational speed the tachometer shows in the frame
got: rpm 2000
